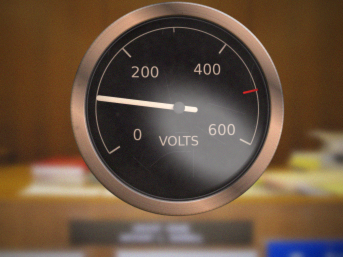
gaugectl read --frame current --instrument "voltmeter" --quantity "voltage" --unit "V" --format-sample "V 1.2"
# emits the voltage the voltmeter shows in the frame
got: V 100
